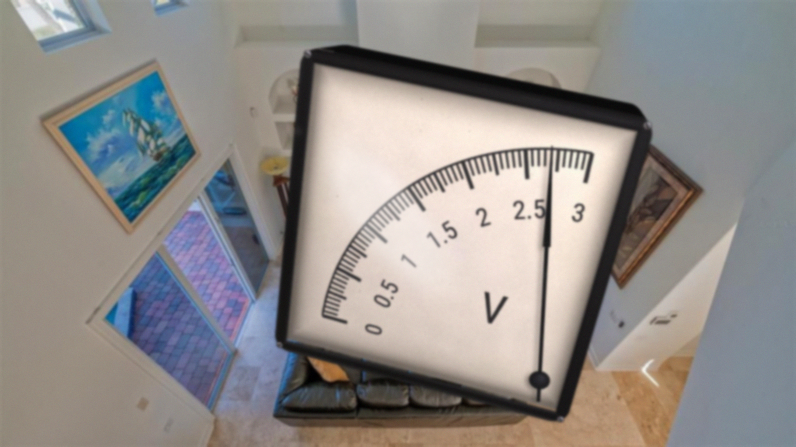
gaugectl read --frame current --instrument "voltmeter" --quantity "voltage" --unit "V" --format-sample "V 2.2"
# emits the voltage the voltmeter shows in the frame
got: V 2.7
